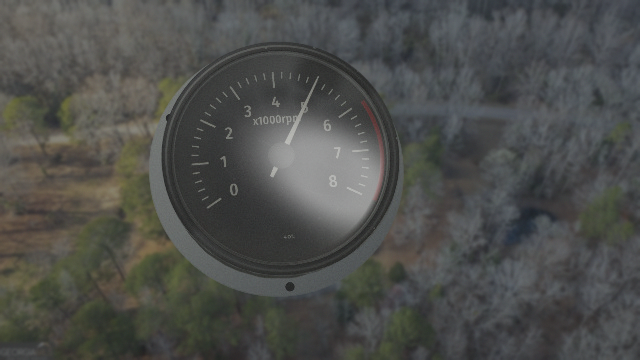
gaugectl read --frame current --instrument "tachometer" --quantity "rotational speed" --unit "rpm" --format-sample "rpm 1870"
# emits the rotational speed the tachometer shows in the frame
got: rpm 5000
